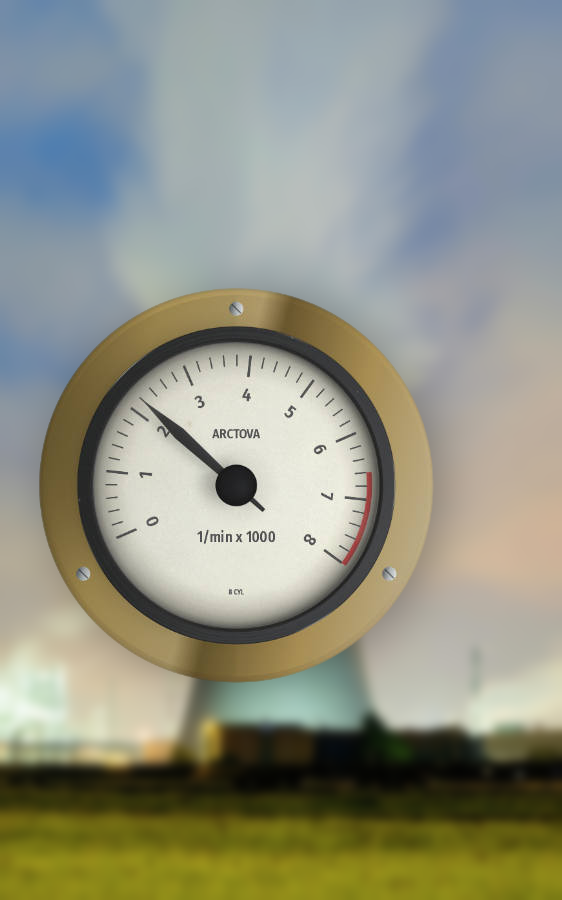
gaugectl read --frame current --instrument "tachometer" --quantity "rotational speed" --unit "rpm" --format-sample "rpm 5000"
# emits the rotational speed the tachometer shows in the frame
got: rpm 2200
